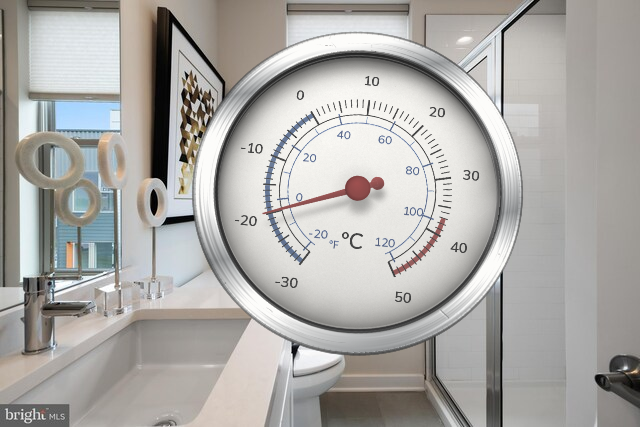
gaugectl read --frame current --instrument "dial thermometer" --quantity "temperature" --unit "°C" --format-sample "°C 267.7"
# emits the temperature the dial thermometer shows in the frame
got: °C -20
